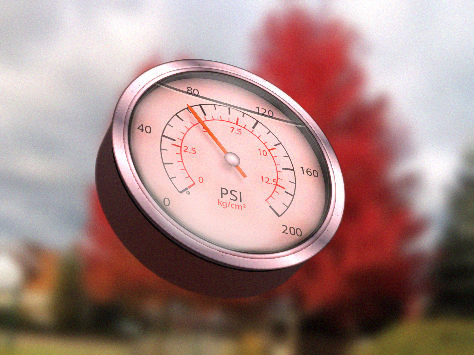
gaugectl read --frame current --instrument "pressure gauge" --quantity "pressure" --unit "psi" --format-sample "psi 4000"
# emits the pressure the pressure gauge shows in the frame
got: psi 70
